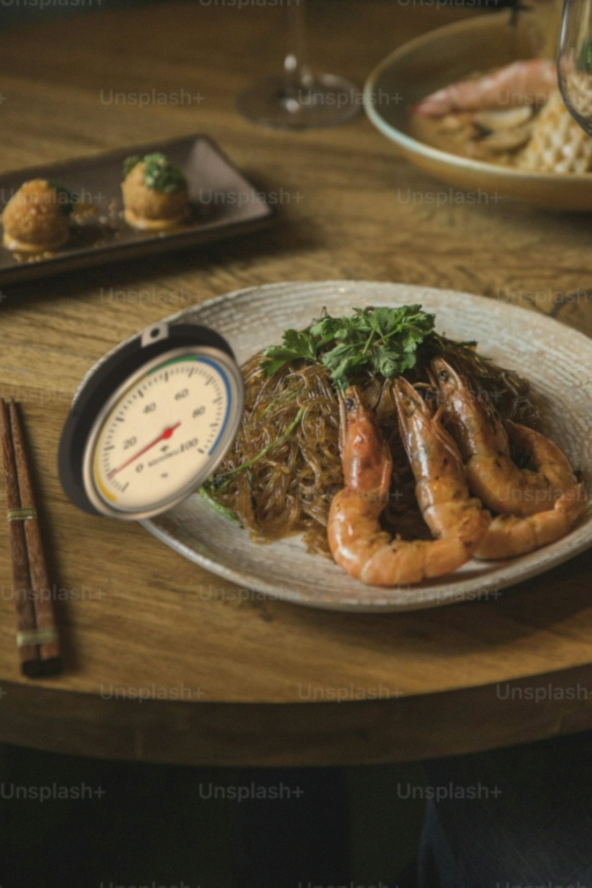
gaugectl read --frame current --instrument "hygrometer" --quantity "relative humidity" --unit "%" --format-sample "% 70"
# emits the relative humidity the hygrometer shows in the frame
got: % 10
